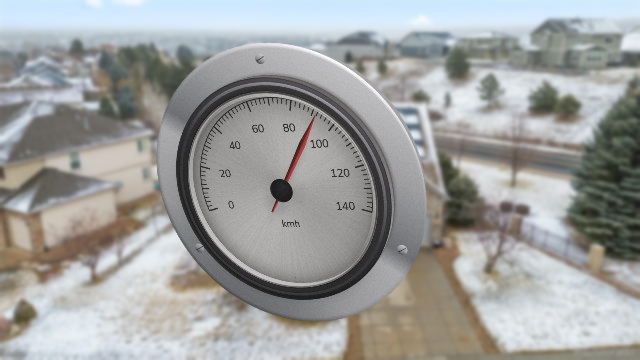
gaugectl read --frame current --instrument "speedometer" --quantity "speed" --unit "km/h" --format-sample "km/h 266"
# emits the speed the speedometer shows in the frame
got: km/h 92
